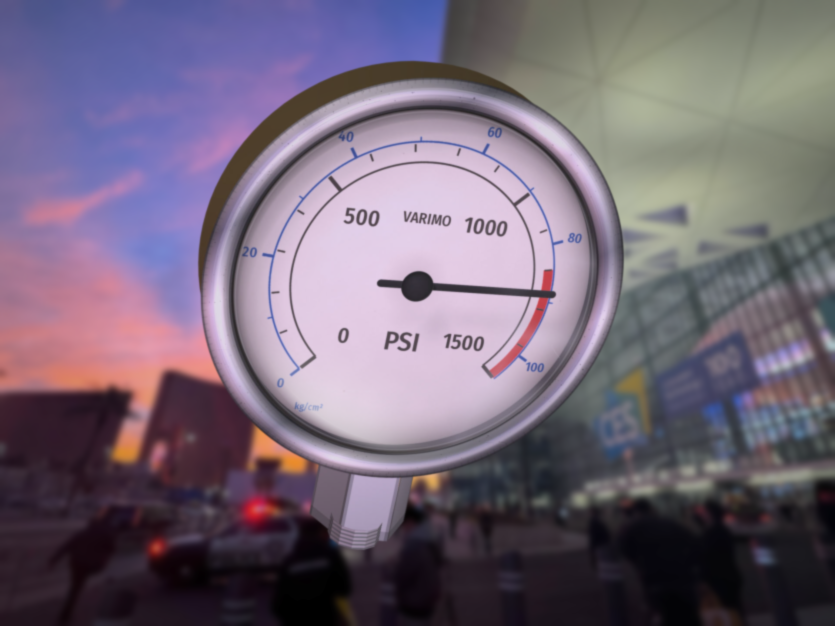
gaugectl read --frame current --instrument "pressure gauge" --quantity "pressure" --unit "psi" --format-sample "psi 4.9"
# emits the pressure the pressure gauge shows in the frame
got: psi 1250
